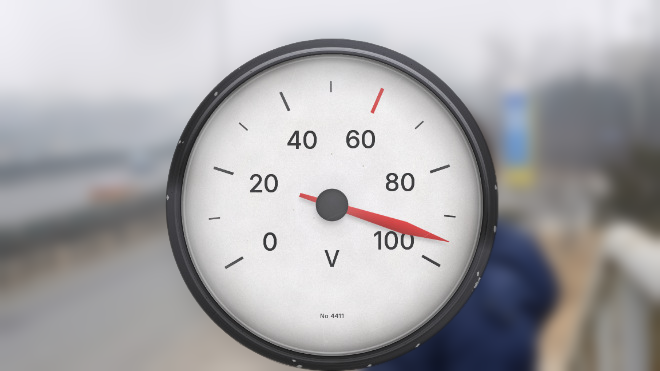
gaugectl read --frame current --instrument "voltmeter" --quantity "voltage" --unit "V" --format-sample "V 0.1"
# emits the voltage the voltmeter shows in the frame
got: V 95
